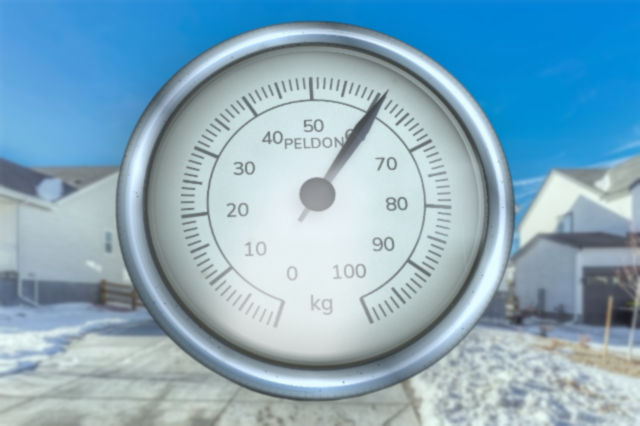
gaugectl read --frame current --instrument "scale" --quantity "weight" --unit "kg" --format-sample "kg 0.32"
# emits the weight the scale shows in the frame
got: kg 61
